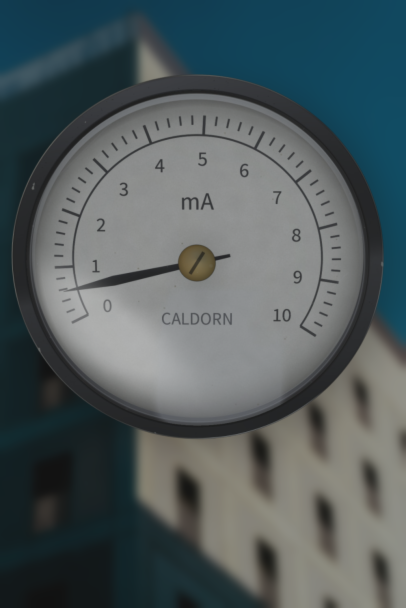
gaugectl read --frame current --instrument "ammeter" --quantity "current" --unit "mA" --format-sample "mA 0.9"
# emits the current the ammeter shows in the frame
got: mA 0.6
